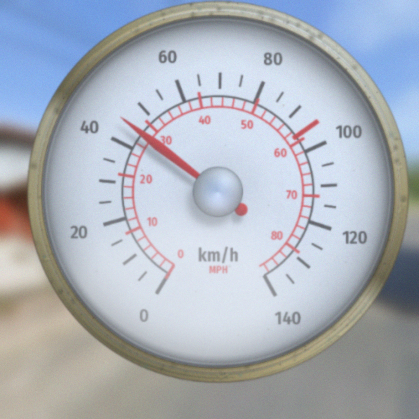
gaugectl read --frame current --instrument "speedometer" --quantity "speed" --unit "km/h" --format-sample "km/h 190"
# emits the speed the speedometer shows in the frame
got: km/h 45
